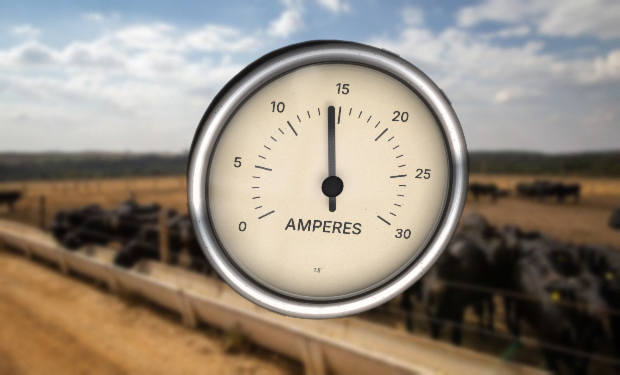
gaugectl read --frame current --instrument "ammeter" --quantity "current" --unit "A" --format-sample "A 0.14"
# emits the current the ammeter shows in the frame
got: A 14
